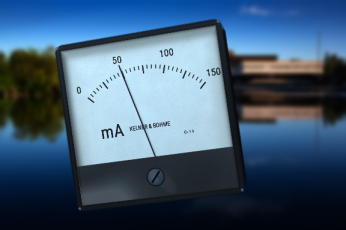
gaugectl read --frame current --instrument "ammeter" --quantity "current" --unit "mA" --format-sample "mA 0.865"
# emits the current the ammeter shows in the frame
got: mA 50
